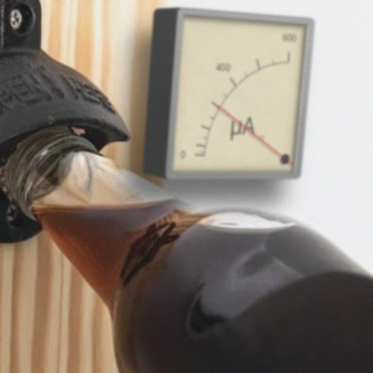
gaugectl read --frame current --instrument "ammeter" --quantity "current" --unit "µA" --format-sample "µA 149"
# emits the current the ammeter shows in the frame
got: µA 300
